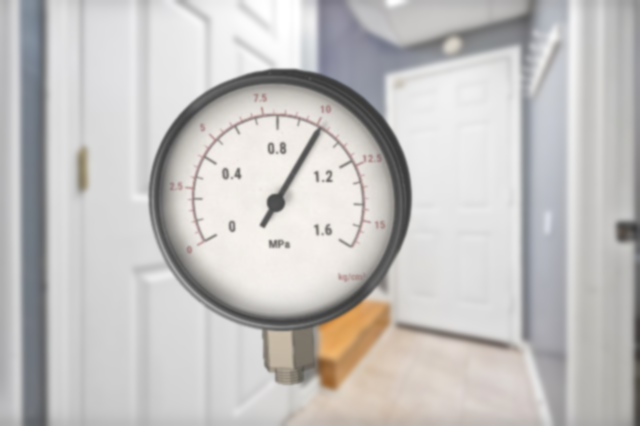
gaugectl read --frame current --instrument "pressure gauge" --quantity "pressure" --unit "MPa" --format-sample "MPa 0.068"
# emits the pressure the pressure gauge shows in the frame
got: MPa 1
